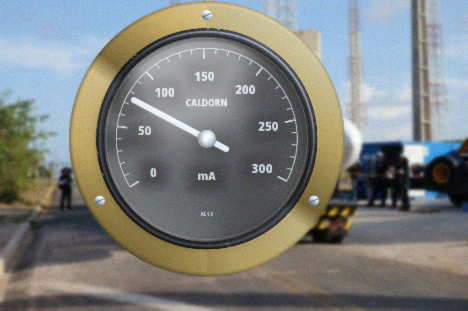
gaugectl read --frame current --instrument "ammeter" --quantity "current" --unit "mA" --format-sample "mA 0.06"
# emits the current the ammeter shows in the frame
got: mA 75
